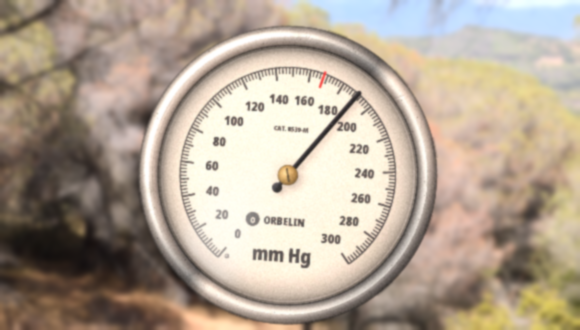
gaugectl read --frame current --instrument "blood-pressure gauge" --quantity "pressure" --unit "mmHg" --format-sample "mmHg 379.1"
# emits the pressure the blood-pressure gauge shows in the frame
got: mmHg 190
